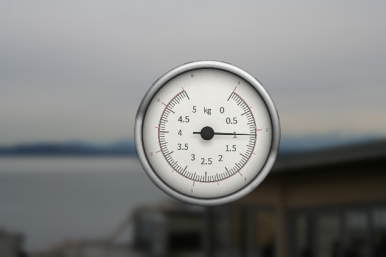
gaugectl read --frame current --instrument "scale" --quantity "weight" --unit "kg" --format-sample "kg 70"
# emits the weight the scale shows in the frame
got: kg 1
